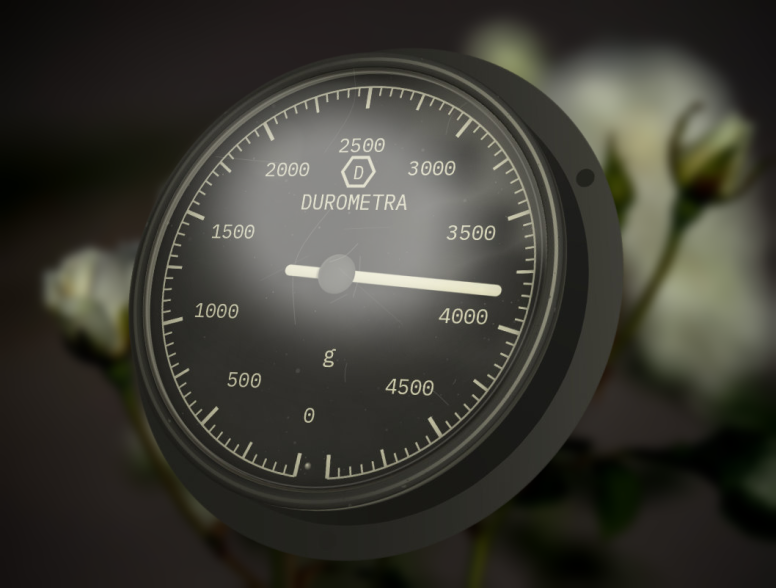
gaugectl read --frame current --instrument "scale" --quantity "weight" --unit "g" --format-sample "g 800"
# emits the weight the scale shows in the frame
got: g 3850
